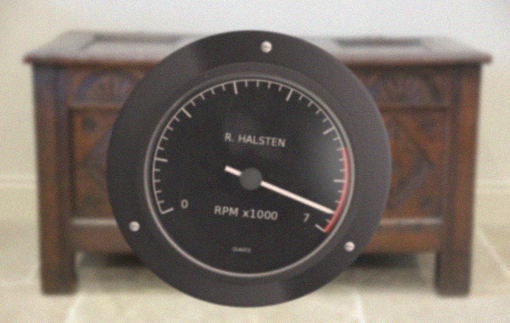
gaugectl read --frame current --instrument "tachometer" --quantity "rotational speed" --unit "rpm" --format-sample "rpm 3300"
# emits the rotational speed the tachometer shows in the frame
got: rpm 6600
